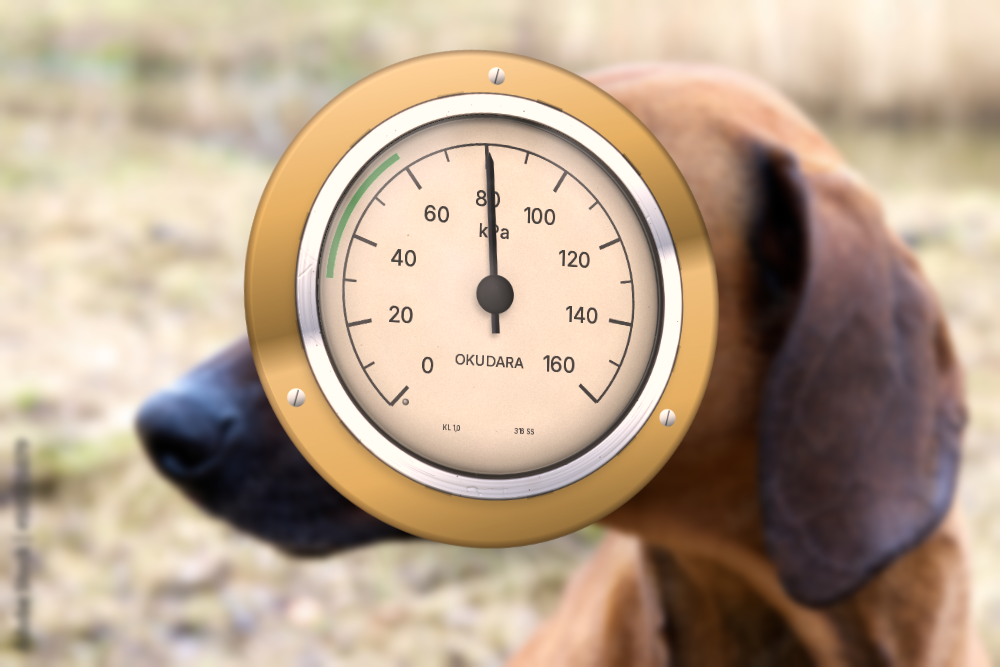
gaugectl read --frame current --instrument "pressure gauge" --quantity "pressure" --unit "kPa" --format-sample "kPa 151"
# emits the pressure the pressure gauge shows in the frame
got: kPa 80
